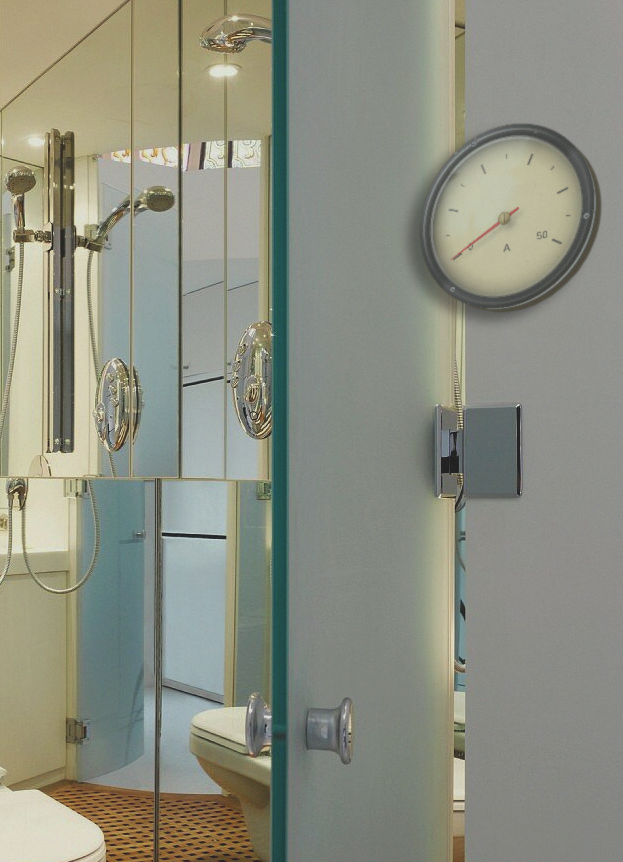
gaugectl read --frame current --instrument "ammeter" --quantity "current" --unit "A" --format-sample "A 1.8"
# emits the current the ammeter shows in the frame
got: A 0
